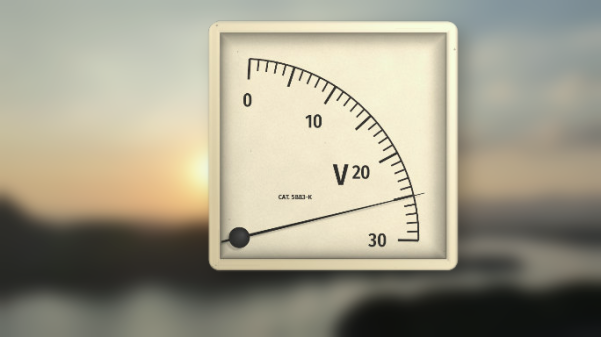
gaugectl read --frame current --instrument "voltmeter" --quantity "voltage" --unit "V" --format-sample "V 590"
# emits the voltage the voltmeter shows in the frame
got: V 25
